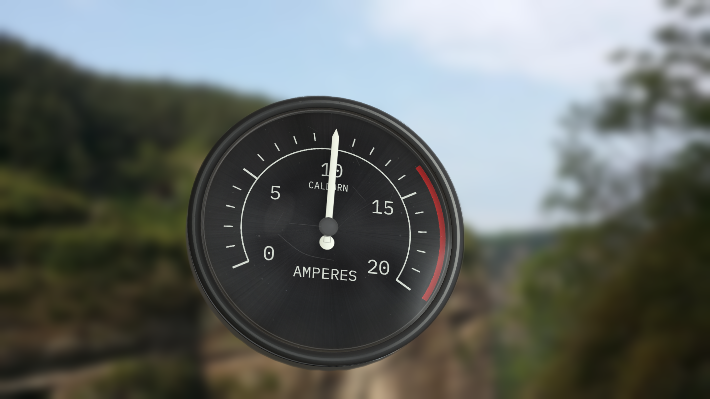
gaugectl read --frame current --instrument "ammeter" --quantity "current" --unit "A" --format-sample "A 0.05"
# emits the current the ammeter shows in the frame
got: A 10
